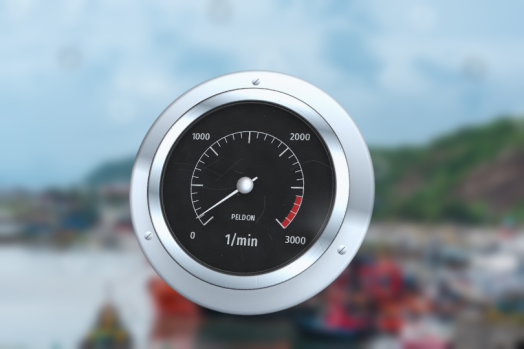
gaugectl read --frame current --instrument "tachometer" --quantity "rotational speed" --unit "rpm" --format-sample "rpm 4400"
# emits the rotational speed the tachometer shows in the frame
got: rpm 100
